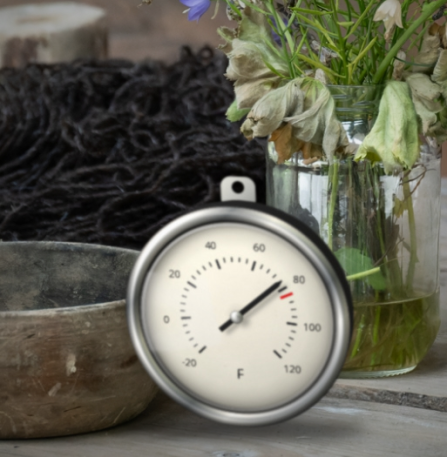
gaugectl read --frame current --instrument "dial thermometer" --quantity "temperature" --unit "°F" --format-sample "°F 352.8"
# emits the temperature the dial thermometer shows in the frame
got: °F 76
